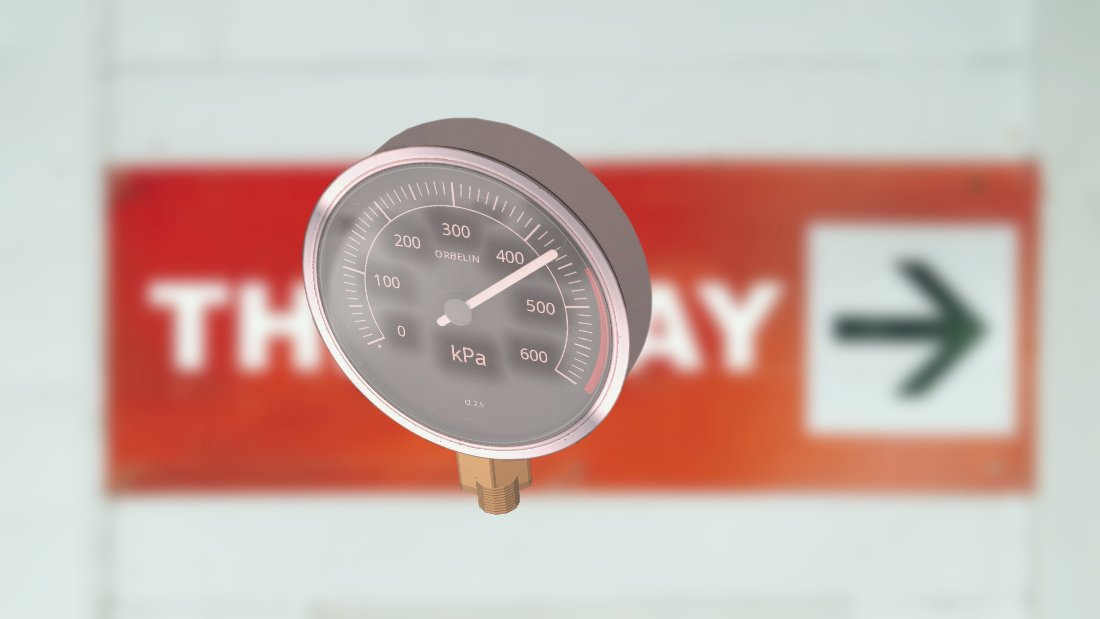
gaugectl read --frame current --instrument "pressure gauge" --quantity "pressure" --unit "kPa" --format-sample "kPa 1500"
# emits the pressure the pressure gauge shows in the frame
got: kPa 430
